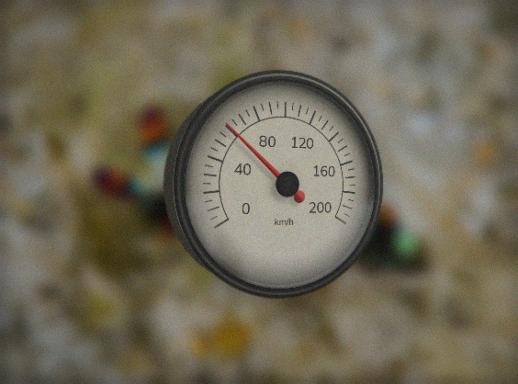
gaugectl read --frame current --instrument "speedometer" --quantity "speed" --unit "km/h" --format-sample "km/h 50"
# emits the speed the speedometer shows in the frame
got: km/h 60
